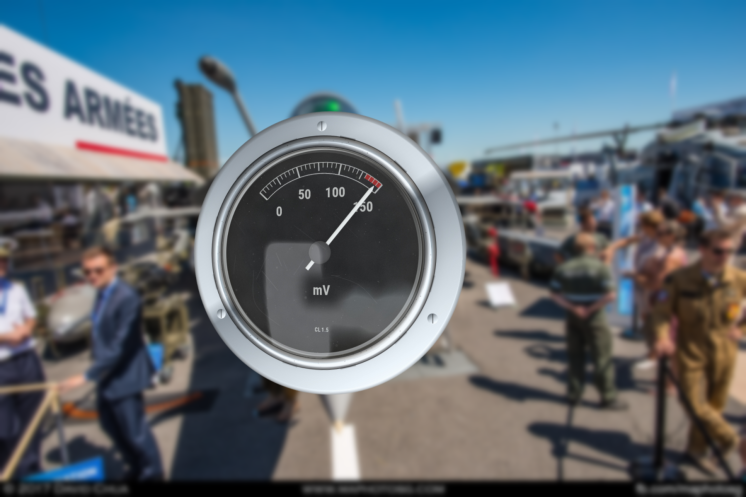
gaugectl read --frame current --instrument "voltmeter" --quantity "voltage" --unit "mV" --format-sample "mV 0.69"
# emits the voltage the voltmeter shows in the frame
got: mV 145
